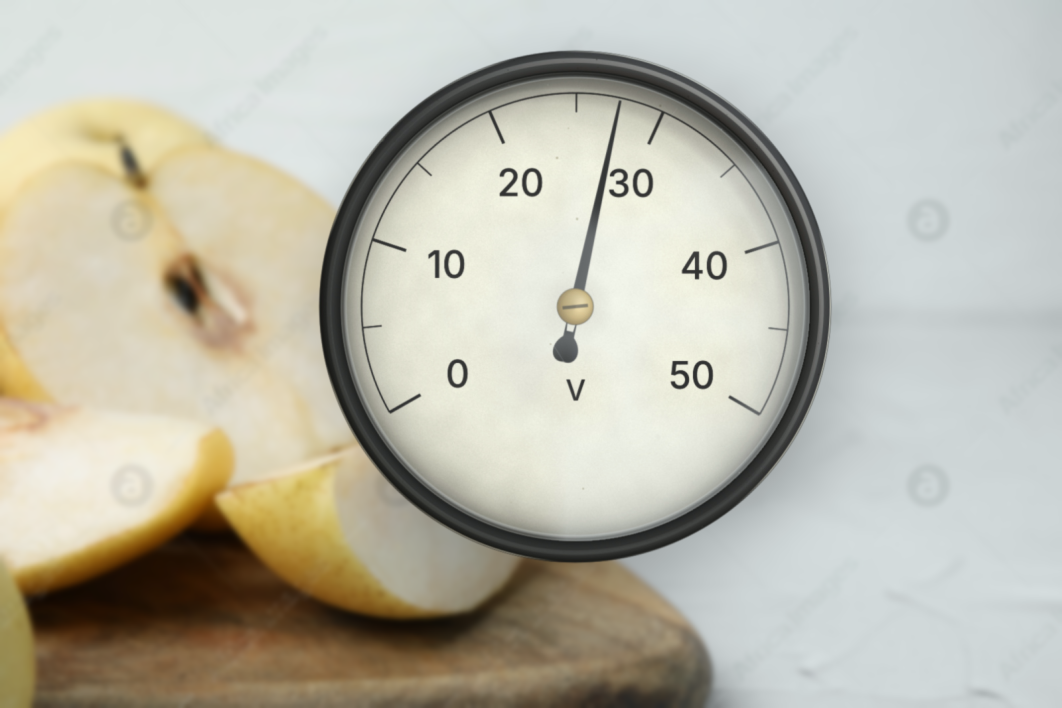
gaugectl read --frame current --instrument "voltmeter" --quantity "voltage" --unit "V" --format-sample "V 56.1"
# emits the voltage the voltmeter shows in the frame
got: V 27.5
